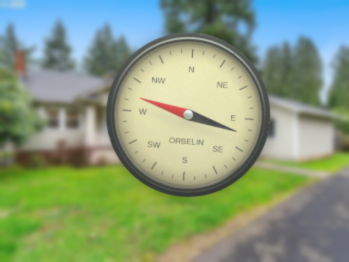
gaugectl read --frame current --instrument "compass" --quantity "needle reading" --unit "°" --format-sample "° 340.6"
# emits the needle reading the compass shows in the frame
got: ° 285
